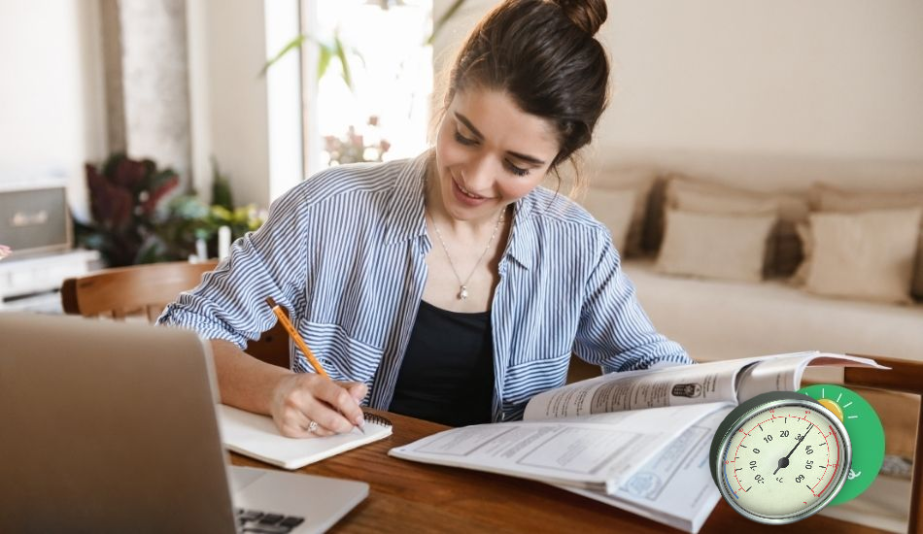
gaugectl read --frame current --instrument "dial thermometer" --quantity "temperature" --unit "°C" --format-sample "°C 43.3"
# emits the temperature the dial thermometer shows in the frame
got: °C 30
